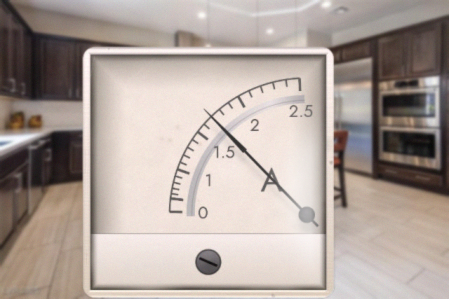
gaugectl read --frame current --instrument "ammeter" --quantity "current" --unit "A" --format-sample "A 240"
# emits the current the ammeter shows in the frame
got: A 1.7
